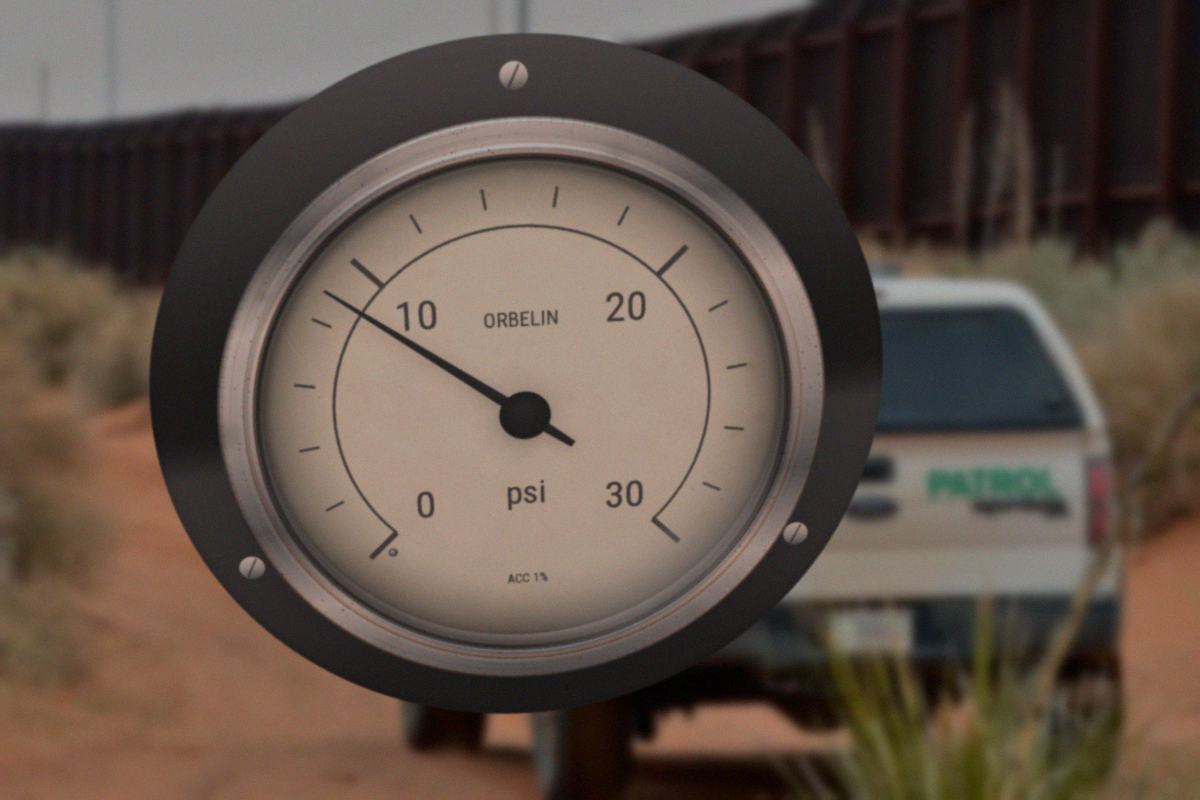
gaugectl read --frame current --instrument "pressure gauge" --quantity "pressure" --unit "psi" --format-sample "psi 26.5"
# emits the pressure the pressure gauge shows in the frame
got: psi 9
